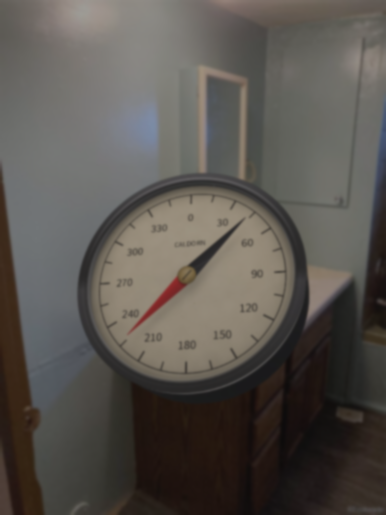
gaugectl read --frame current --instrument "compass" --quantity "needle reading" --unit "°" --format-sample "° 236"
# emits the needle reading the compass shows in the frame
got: ° 225
